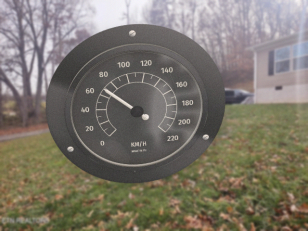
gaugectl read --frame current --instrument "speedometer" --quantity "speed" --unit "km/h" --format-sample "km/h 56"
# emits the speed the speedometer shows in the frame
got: km/h 70
